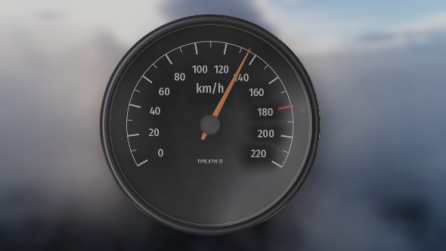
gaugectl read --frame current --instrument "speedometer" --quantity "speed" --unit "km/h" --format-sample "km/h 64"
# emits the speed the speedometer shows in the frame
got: km/h 135
